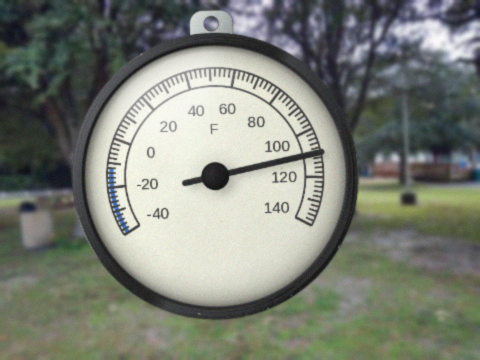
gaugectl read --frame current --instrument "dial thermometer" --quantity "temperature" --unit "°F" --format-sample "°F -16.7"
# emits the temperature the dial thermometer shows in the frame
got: °F 110
